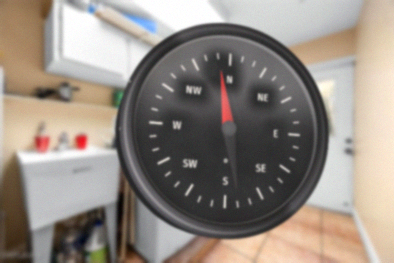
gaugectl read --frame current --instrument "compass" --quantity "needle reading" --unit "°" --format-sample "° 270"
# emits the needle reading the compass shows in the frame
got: ° 350
